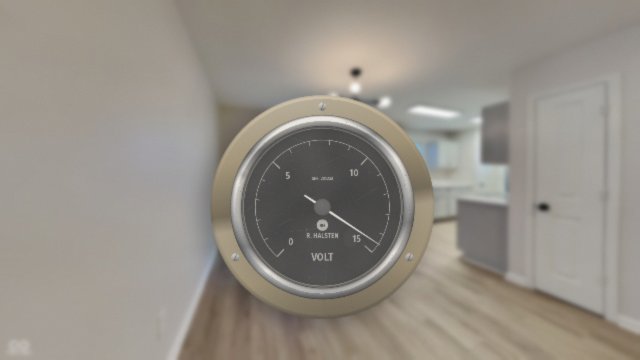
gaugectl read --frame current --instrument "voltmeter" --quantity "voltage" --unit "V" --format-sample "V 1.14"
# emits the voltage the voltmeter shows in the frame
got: V 14.5
